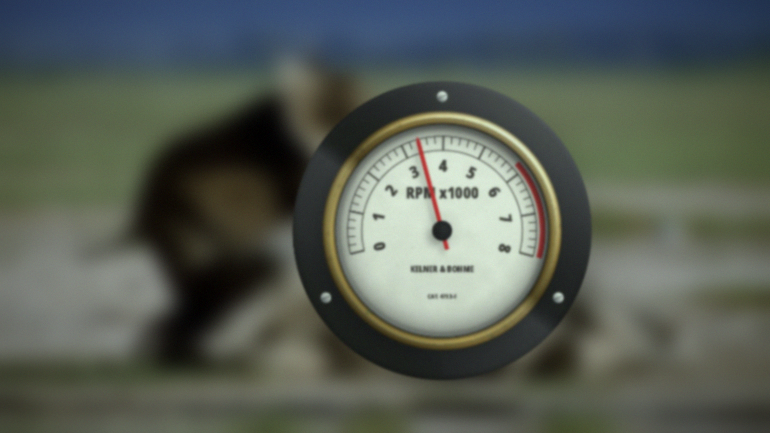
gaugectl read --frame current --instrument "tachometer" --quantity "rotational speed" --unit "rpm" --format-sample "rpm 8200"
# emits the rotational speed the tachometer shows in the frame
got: rpm 3400
